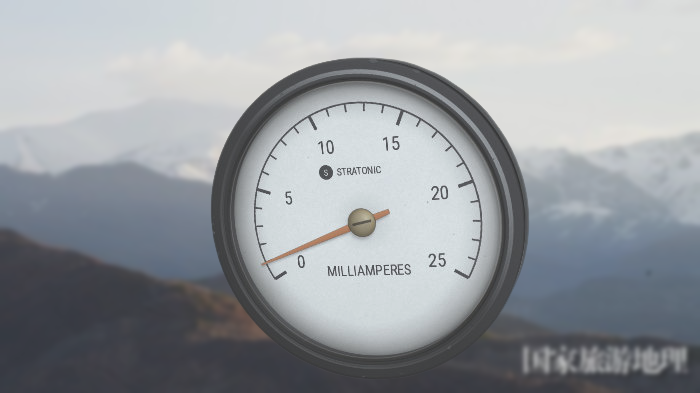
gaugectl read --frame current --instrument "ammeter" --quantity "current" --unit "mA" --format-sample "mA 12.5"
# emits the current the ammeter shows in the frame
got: mA 1
